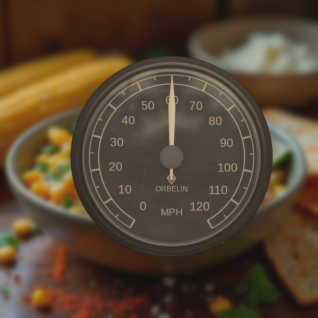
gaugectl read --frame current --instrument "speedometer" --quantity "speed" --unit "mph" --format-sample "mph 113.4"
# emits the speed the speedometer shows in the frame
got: mph 60
